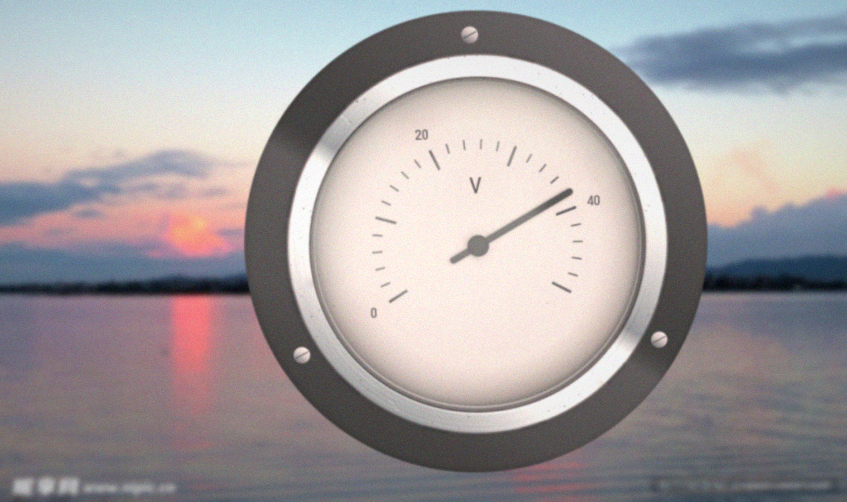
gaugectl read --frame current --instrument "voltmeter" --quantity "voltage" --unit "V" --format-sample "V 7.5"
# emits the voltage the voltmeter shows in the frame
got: V 38
